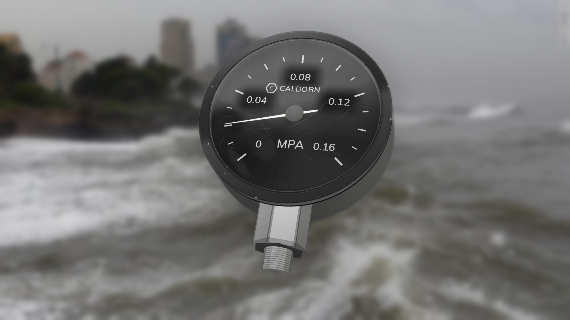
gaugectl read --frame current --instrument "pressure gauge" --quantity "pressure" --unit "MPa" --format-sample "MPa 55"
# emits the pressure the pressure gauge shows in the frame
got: MPa 0.02
